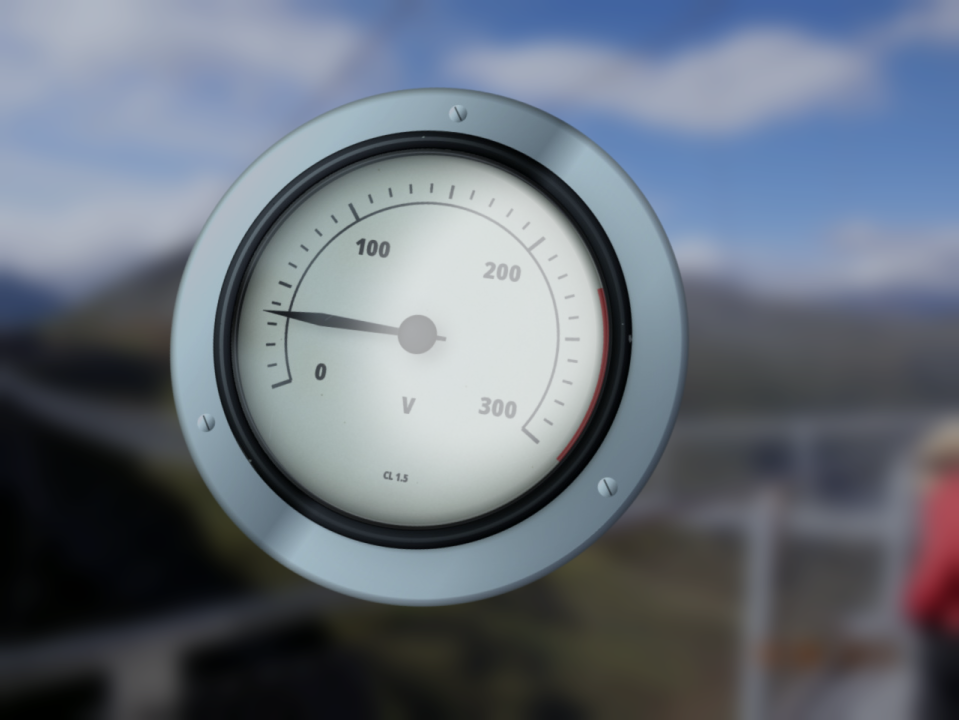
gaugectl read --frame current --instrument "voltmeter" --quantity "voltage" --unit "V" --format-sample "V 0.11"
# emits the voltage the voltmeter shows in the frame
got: V 35
